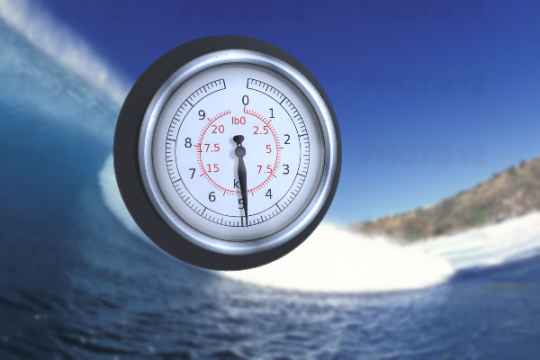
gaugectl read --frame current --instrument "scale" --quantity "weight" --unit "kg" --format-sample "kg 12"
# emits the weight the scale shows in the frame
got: kg 4.9
